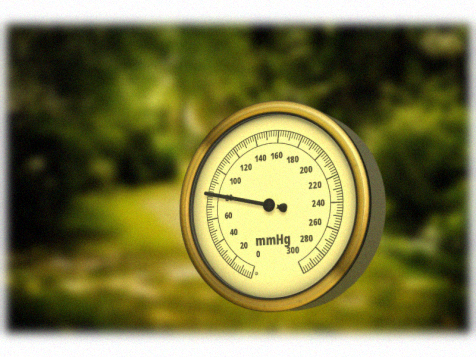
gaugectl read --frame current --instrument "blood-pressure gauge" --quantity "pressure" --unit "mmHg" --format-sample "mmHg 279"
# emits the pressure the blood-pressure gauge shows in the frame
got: mmHg 80
